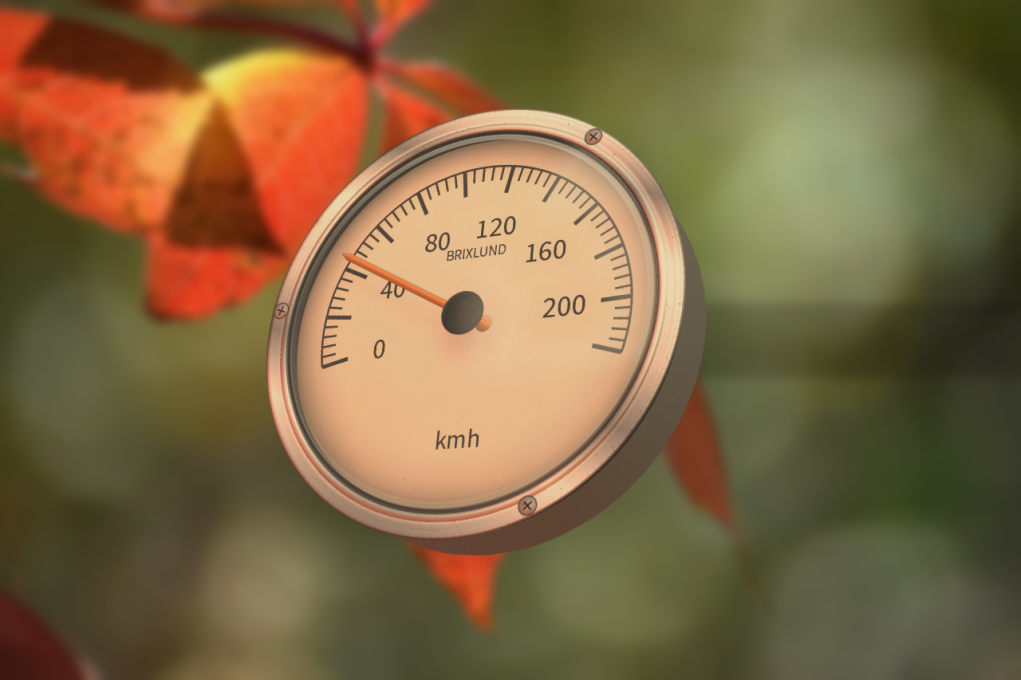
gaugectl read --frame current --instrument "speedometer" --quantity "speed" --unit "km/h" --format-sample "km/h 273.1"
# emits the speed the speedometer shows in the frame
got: km/h 44
